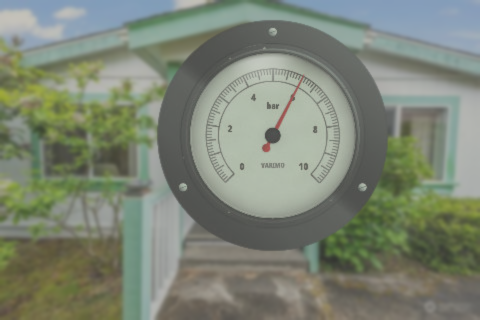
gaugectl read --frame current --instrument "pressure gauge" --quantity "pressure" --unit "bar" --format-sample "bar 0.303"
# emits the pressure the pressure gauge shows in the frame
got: bar 6
